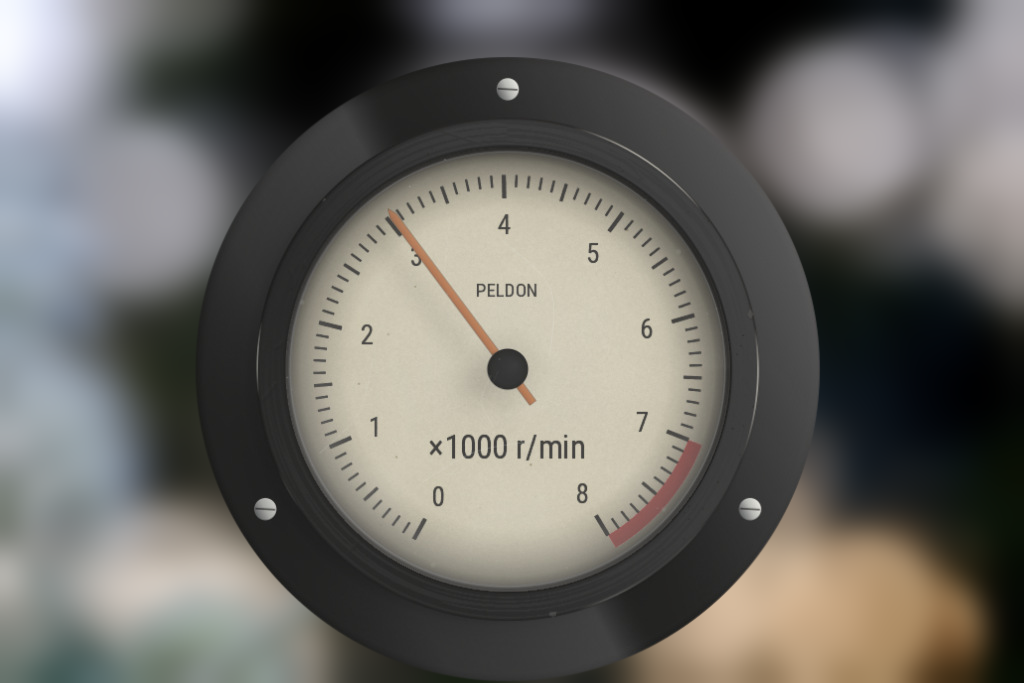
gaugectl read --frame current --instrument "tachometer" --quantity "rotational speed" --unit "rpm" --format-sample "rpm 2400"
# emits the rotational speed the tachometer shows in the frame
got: rpm 3050
